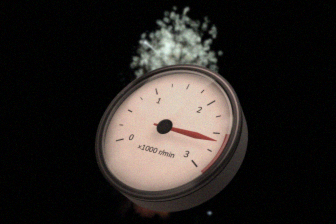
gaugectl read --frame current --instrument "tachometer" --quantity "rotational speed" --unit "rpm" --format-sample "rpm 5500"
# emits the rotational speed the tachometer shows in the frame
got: rpm 2625
